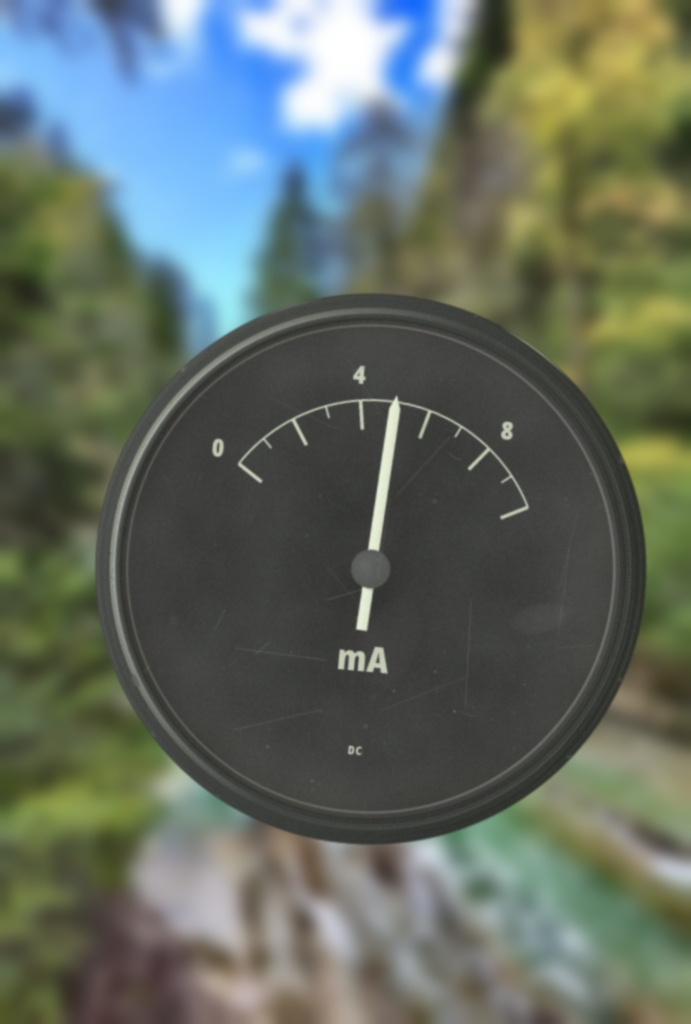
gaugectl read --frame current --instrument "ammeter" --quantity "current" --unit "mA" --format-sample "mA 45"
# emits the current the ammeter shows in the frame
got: mA 5
